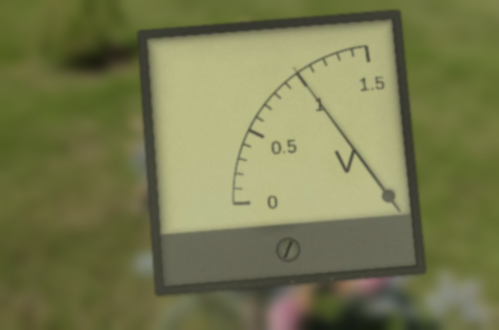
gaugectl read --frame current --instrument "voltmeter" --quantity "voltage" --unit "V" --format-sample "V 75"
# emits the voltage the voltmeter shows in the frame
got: V 1
